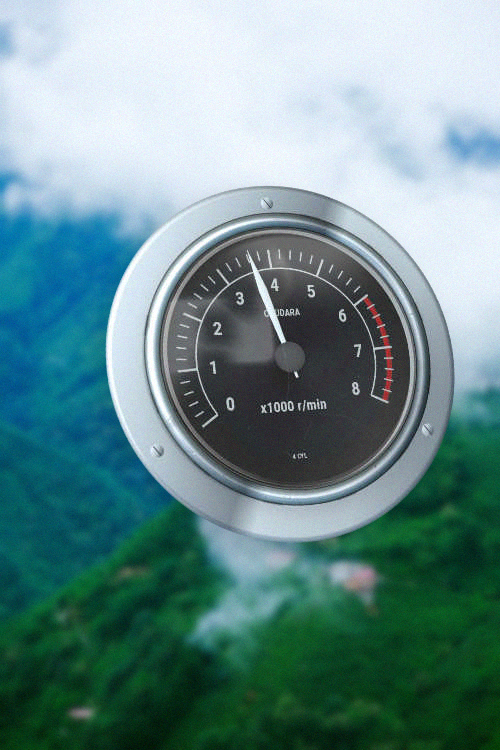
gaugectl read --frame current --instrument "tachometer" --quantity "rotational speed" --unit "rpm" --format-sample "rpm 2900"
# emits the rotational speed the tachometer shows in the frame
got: rpm 3600
